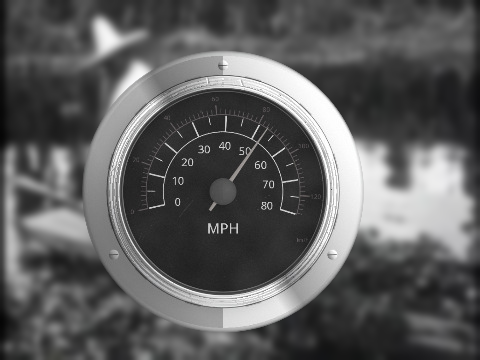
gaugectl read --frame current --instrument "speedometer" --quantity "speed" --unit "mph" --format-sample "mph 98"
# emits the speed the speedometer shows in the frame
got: mph 52.5
